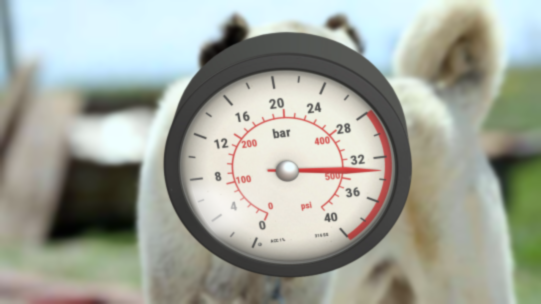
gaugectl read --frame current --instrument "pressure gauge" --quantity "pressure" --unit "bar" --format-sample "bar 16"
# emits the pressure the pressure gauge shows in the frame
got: bar 33
